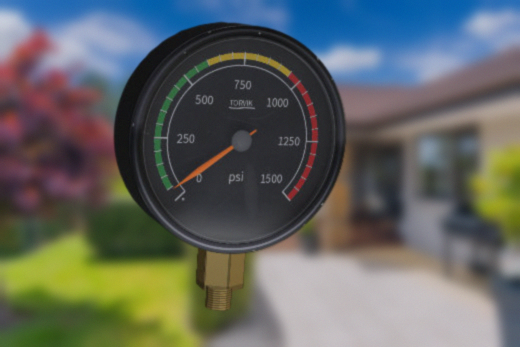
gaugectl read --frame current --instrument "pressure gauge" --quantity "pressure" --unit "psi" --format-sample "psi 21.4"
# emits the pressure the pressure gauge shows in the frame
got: psi 50
